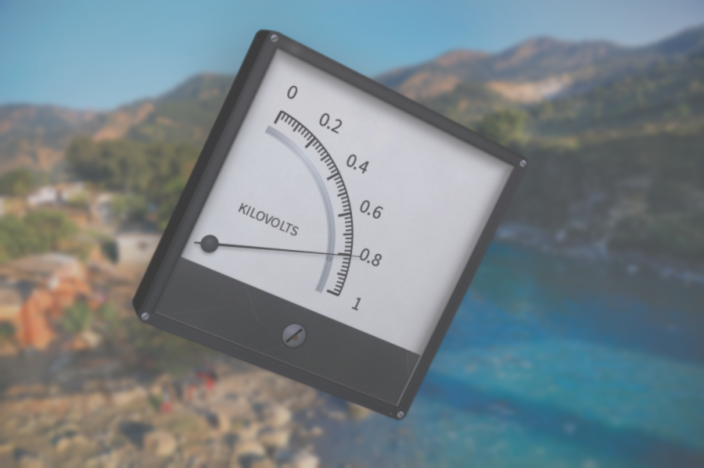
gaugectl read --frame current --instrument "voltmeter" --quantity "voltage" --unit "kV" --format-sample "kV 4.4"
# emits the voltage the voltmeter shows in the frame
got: kV 0.8
